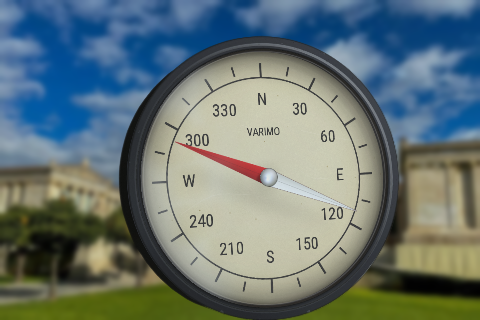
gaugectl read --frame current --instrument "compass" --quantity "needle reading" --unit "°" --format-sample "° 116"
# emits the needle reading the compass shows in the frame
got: ° 292.5
